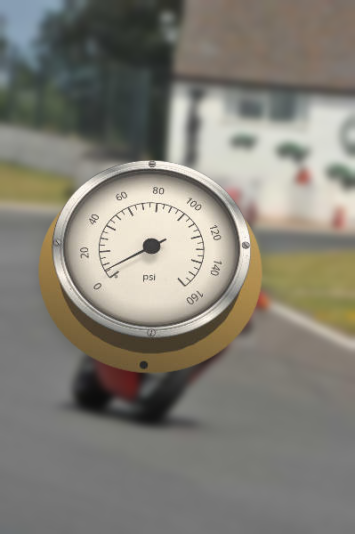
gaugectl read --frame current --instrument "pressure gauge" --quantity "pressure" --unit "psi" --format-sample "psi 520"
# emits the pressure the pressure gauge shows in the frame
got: psi 5
